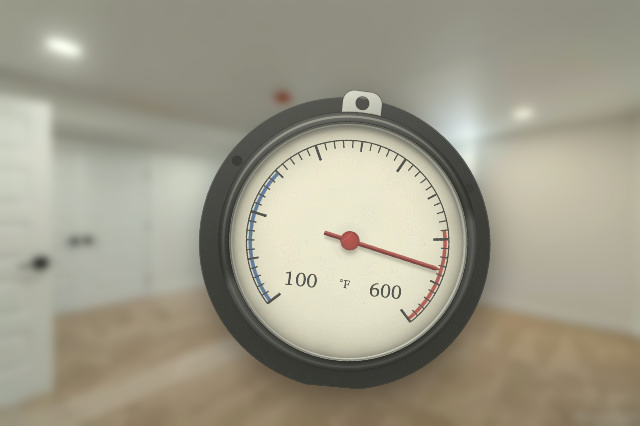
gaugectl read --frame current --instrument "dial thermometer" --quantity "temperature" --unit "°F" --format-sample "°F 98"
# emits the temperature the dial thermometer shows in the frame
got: °F 535
